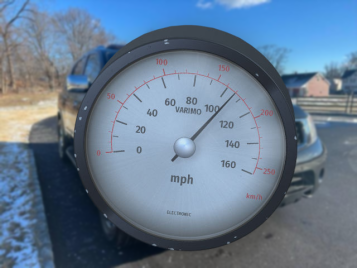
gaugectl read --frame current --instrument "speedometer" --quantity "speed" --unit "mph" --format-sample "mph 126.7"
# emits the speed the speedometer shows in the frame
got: mph 105
